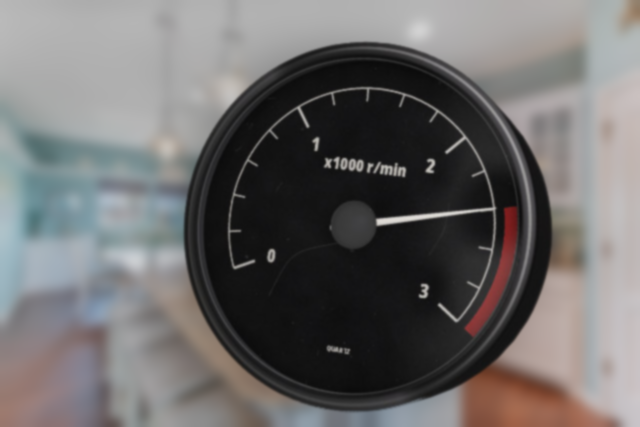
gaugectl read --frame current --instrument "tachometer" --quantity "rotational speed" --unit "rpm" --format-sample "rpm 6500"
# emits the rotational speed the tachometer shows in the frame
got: rpm 2400
